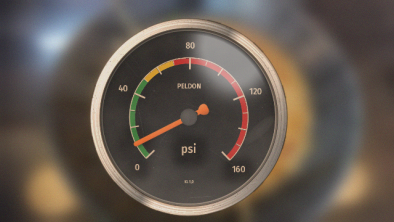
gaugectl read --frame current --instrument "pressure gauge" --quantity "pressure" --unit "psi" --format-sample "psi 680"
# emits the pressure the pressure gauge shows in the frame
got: psi 10
